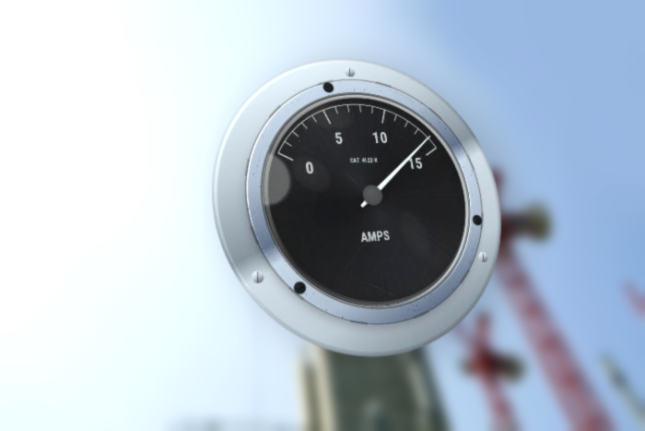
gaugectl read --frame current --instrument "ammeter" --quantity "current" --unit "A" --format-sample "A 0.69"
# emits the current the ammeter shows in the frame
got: A 14
